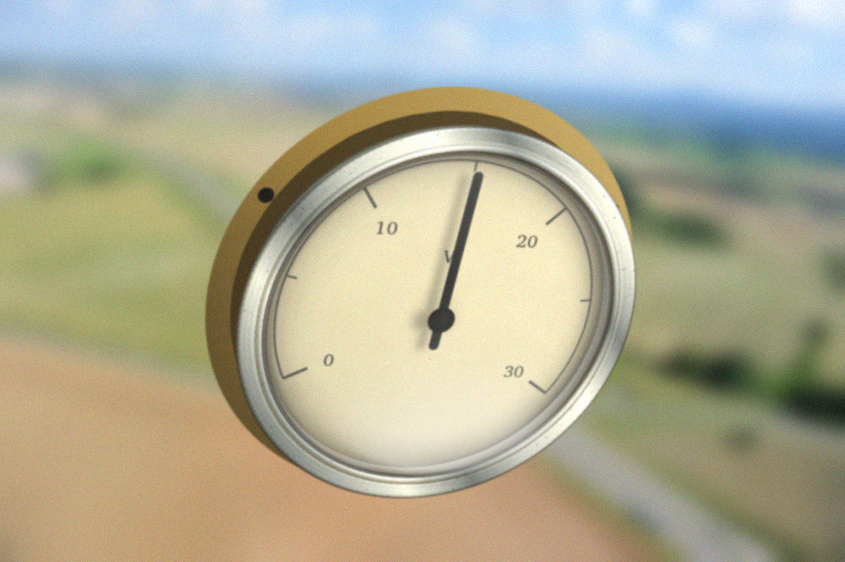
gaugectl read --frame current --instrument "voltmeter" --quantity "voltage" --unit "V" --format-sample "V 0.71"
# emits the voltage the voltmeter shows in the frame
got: V 15
